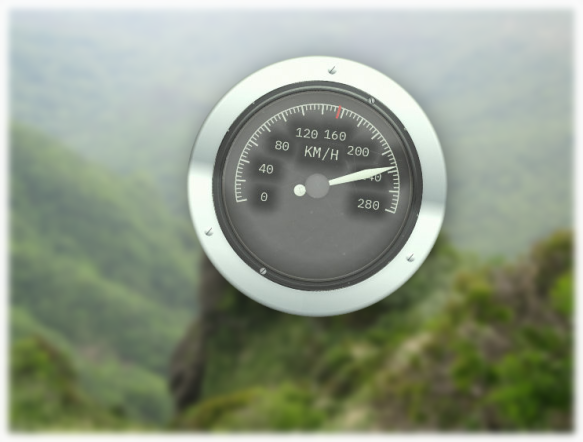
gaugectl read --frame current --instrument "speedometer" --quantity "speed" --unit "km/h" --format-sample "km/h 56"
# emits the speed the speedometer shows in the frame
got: km/h 236
